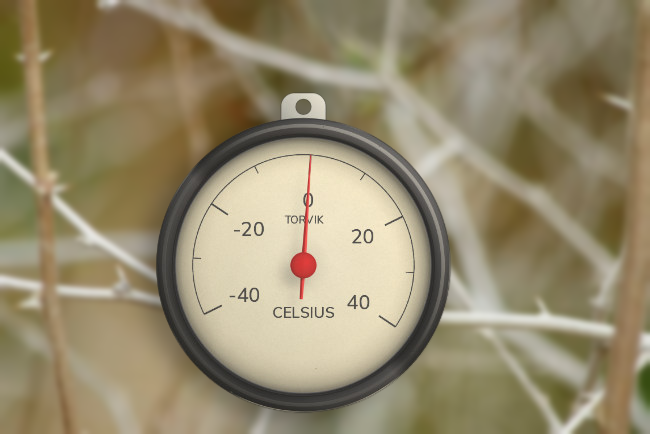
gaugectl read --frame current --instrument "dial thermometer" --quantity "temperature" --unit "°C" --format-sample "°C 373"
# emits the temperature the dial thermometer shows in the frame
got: °C 0
